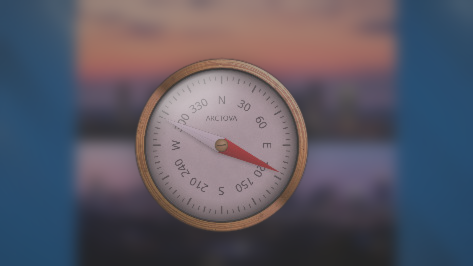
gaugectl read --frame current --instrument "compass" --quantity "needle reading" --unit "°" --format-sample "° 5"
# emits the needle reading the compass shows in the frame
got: ° 115
